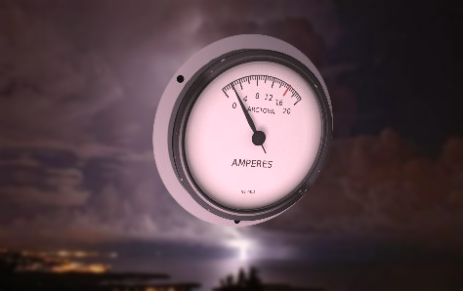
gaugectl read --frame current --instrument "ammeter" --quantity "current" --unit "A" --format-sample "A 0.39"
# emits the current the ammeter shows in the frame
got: A 2
